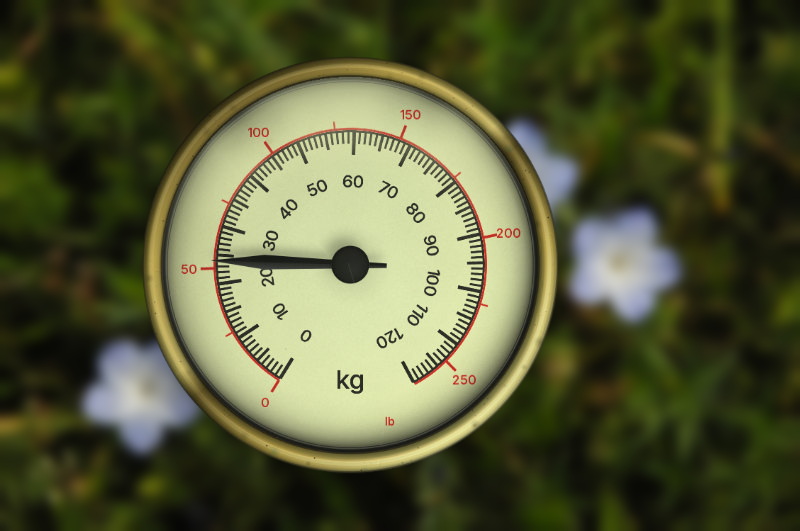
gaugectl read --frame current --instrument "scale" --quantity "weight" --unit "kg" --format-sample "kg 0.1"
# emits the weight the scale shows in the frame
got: kg 24
